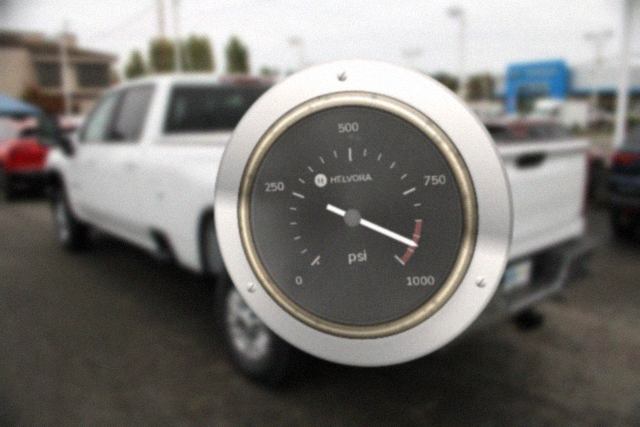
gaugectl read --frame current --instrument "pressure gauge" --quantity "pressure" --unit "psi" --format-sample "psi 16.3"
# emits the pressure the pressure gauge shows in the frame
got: psi 925
